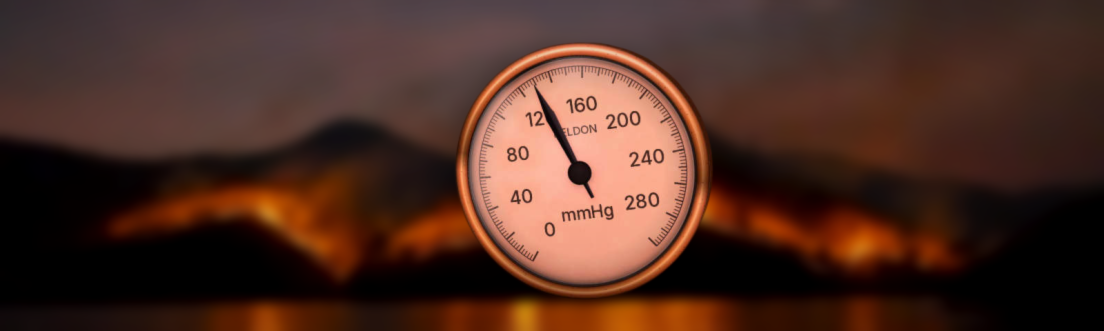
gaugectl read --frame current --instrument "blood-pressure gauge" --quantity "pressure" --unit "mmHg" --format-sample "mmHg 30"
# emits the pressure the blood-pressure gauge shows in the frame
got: mmHg 130
